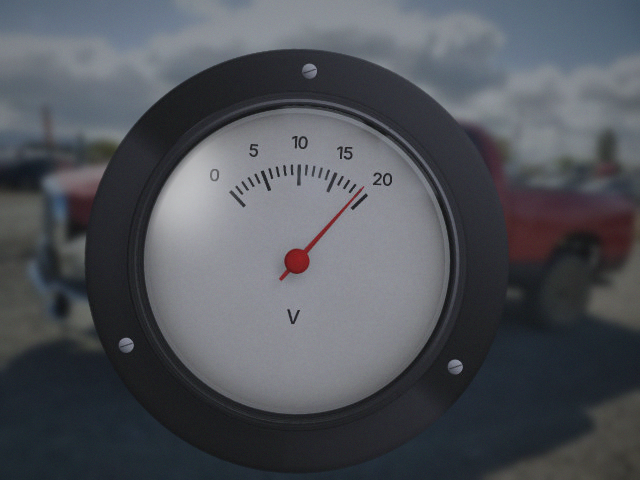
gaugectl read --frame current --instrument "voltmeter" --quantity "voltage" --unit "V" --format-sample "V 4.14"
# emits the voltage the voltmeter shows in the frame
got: V 19
